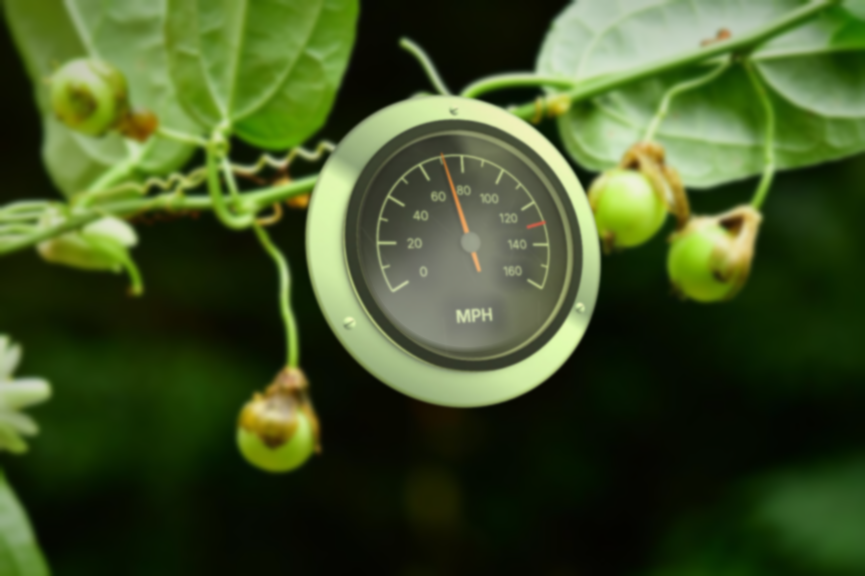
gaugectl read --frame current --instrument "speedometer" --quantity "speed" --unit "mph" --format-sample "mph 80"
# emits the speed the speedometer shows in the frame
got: mph 70
